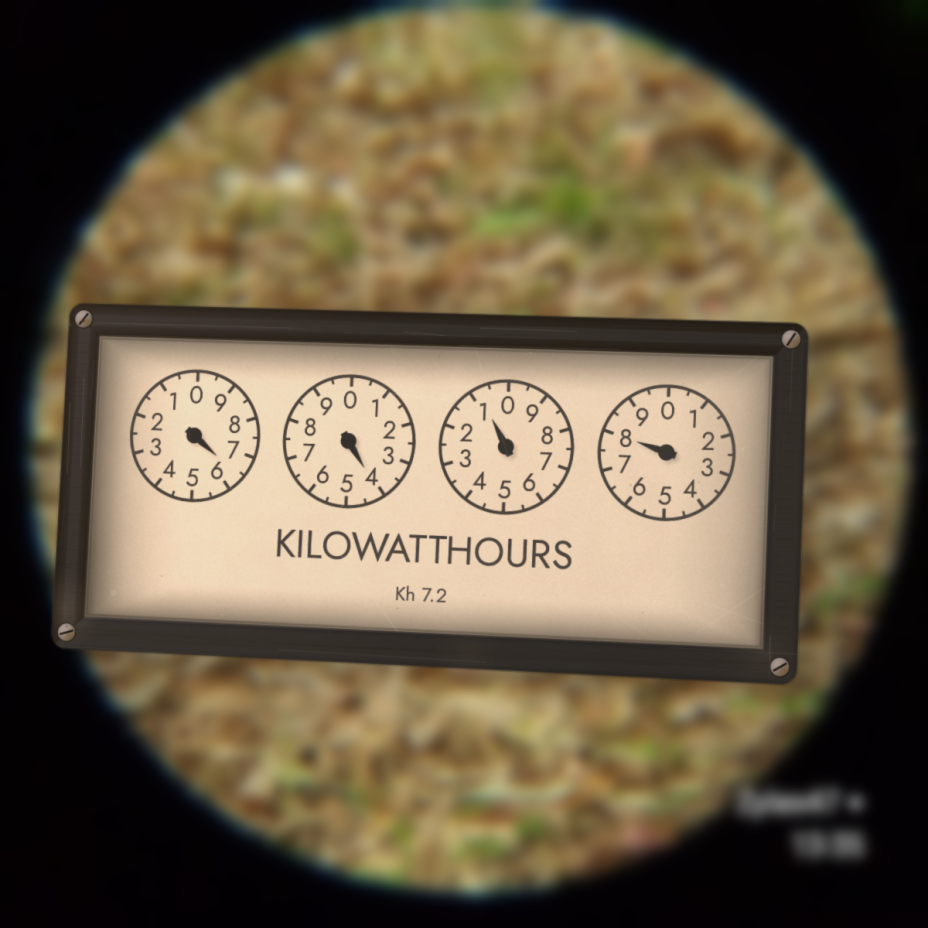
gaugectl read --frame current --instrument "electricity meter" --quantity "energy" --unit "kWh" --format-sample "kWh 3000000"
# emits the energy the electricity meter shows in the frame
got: kWh 6408
